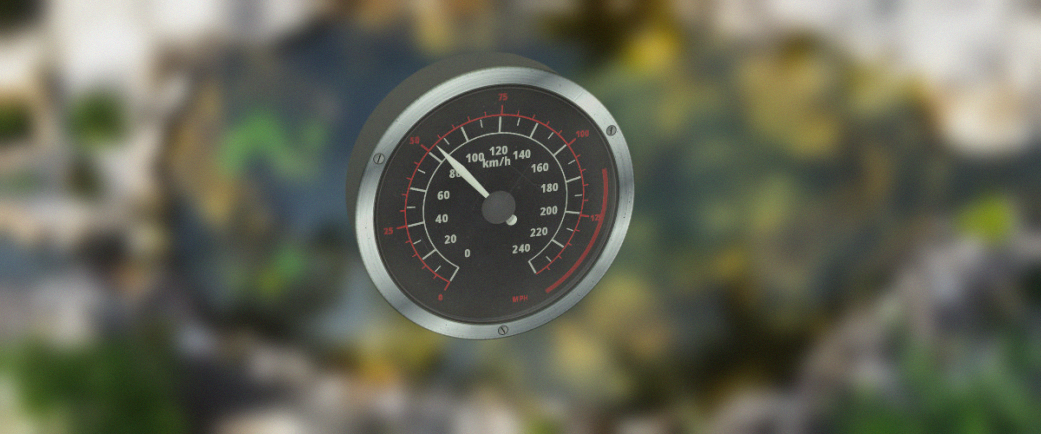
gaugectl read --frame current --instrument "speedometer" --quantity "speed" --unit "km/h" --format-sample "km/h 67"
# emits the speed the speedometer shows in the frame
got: km/h 85
